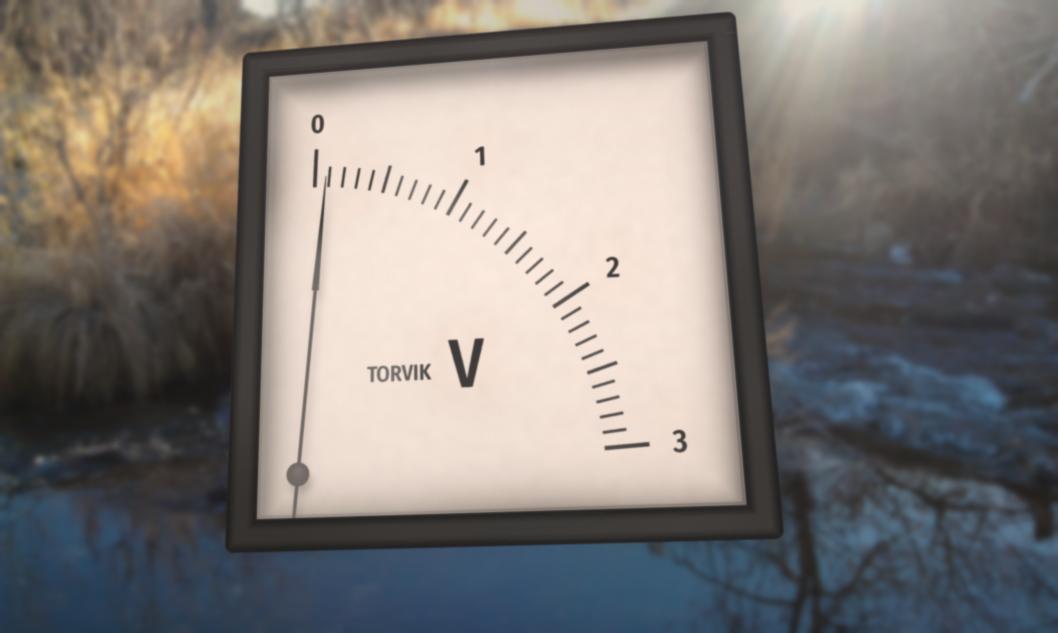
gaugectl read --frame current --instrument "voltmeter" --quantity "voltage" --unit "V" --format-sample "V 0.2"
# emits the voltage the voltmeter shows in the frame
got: V 0.1
